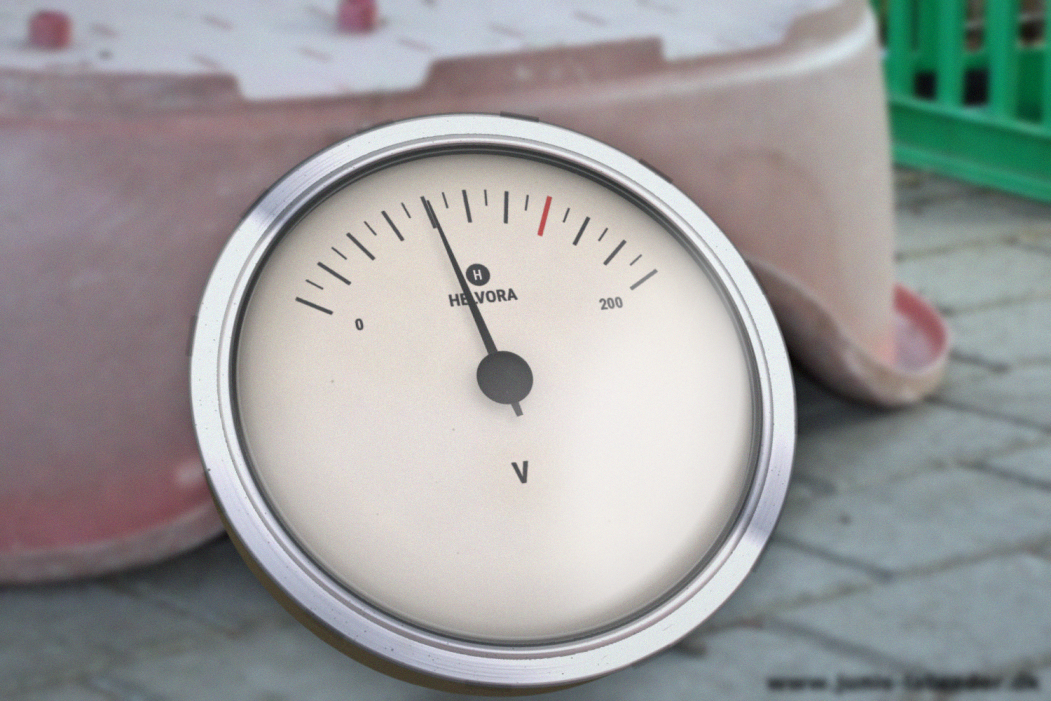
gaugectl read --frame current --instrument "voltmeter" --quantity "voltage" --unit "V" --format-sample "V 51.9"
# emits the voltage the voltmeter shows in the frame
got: V 80
